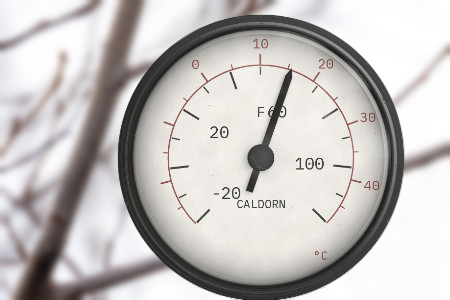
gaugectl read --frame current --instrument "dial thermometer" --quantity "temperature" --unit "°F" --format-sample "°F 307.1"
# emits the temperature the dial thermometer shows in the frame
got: °F 60
